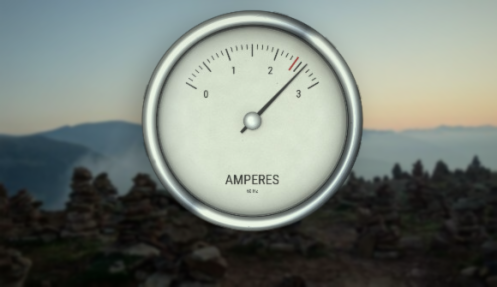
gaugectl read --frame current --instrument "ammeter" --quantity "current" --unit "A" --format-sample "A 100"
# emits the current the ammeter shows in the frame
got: A 2.6
